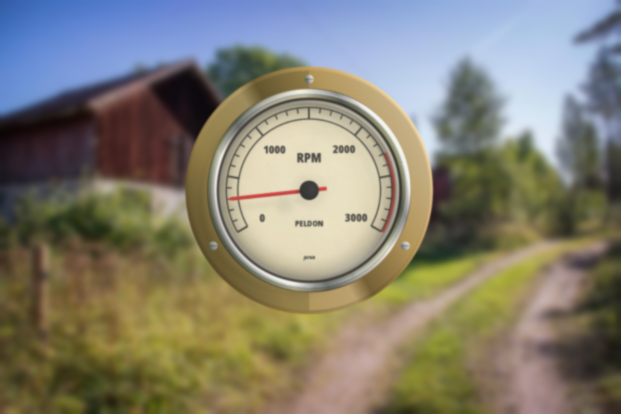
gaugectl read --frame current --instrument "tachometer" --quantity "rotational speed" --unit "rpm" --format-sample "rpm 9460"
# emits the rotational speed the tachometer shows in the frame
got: rpm 300
